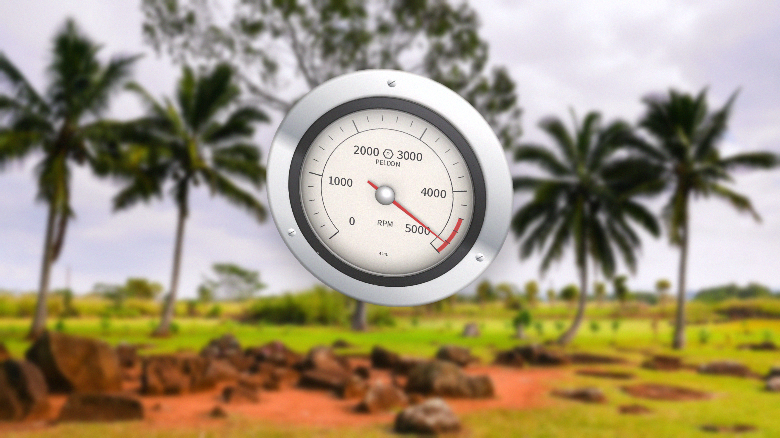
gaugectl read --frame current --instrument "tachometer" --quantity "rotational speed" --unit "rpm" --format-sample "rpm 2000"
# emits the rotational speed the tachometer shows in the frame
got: rpm 4800
